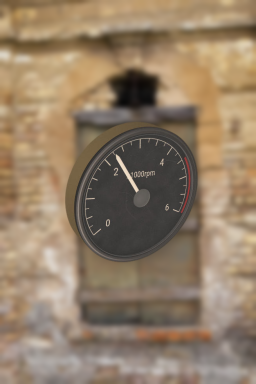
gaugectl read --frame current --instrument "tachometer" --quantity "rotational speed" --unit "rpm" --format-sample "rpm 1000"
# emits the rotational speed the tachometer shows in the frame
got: rpm 2250
